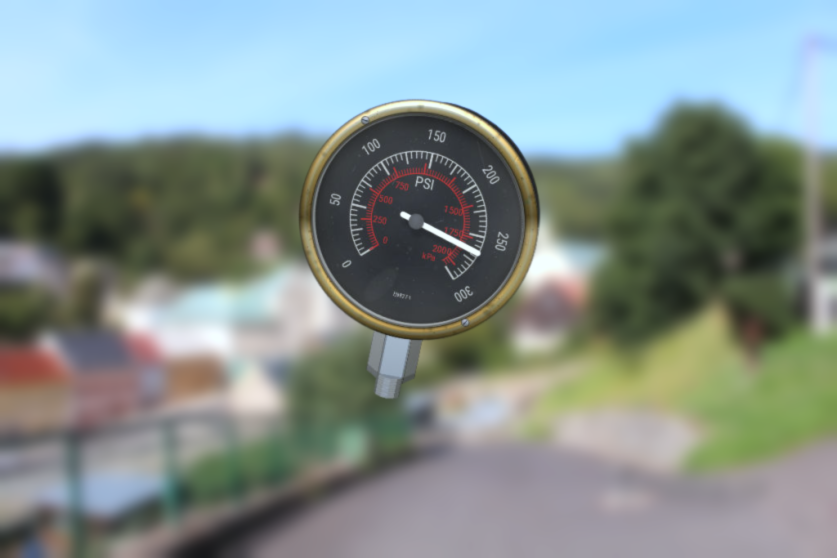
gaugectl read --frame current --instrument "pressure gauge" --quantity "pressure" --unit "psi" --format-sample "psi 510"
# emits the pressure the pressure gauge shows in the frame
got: psi 265
